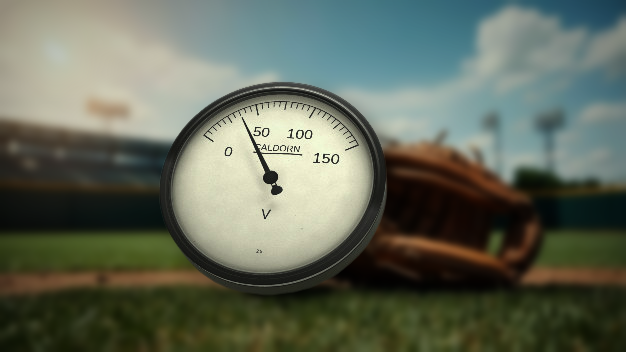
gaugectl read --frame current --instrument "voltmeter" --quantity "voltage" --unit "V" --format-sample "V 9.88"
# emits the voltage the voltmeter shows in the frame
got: V 35
